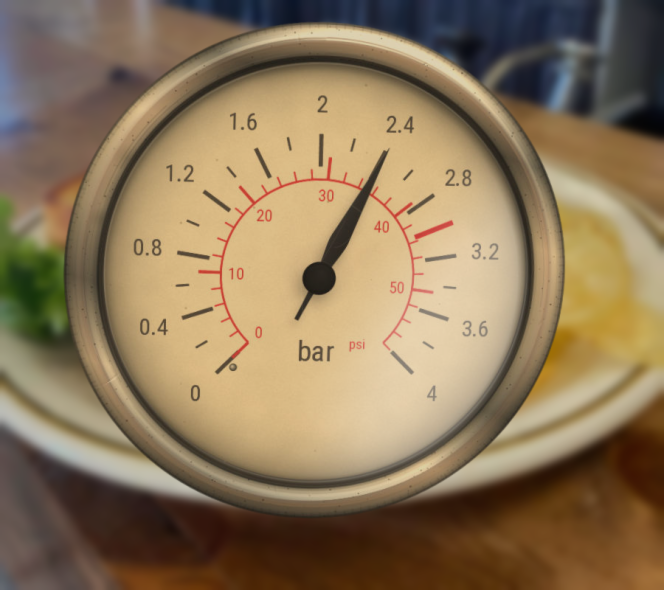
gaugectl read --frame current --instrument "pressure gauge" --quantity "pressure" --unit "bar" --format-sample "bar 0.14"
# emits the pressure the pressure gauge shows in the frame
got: bar 2.4
